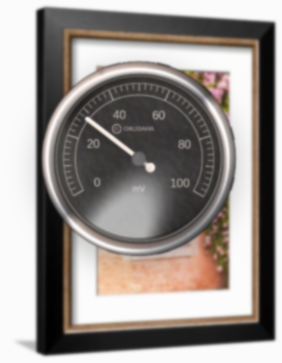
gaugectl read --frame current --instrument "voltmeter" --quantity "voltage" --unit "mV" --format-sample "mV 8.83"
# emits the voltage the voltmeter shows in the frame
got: mV 28
